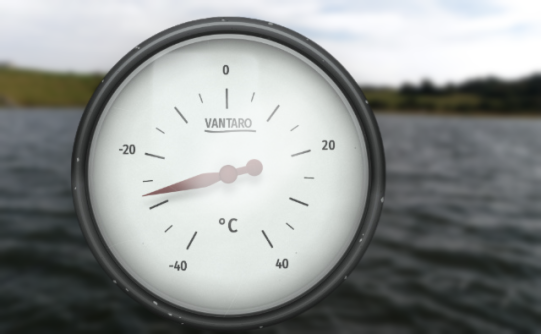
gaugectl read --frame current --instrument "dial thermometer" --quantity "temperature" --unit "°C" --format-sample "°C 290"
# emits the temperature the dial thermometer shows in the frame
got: °C -27.5
